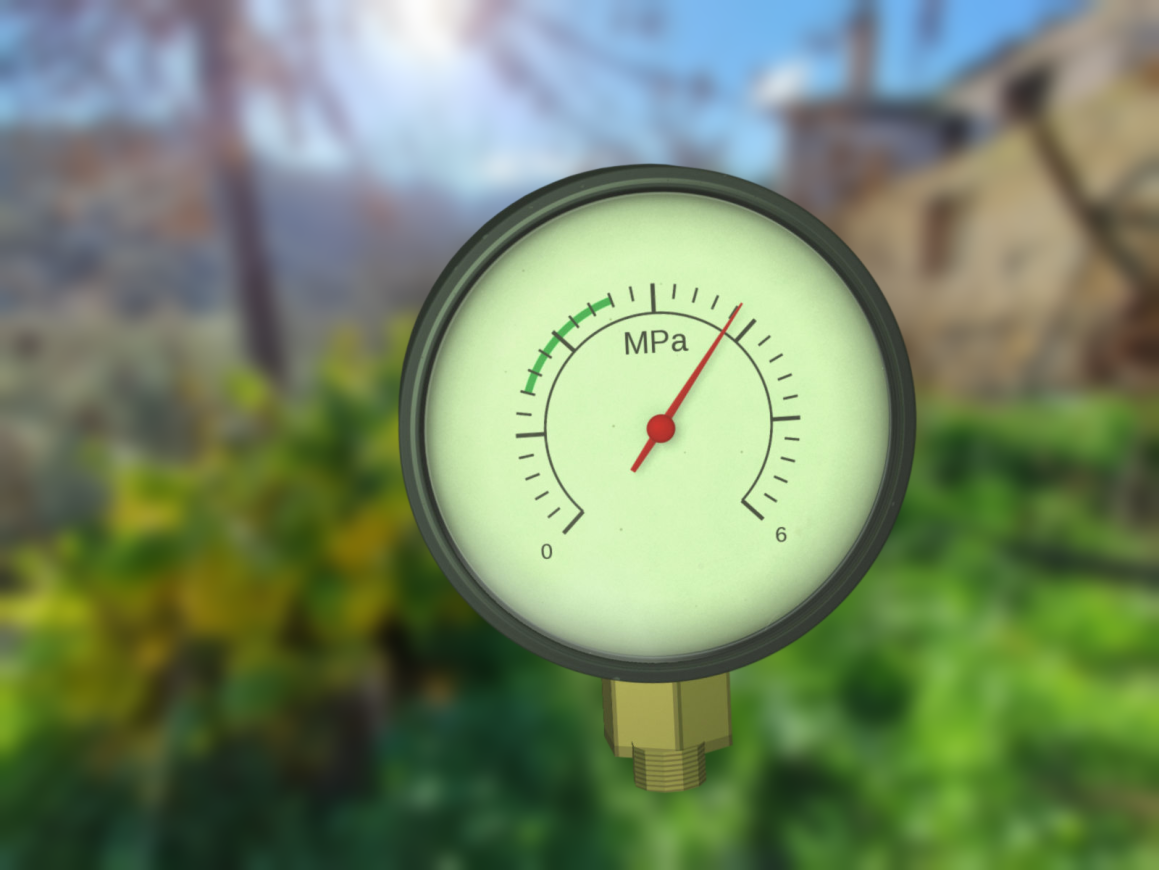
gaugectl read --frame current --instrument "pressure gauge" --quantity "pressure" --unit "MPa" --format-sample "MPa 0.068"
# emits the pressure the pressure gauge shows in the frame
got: MPa 3.8
